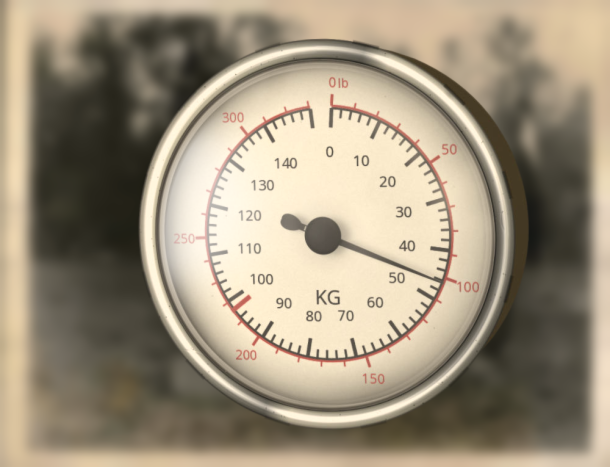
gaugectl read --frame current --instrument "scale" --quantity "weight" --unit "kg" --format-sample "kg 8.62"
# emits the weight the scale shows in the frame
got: kg 46
